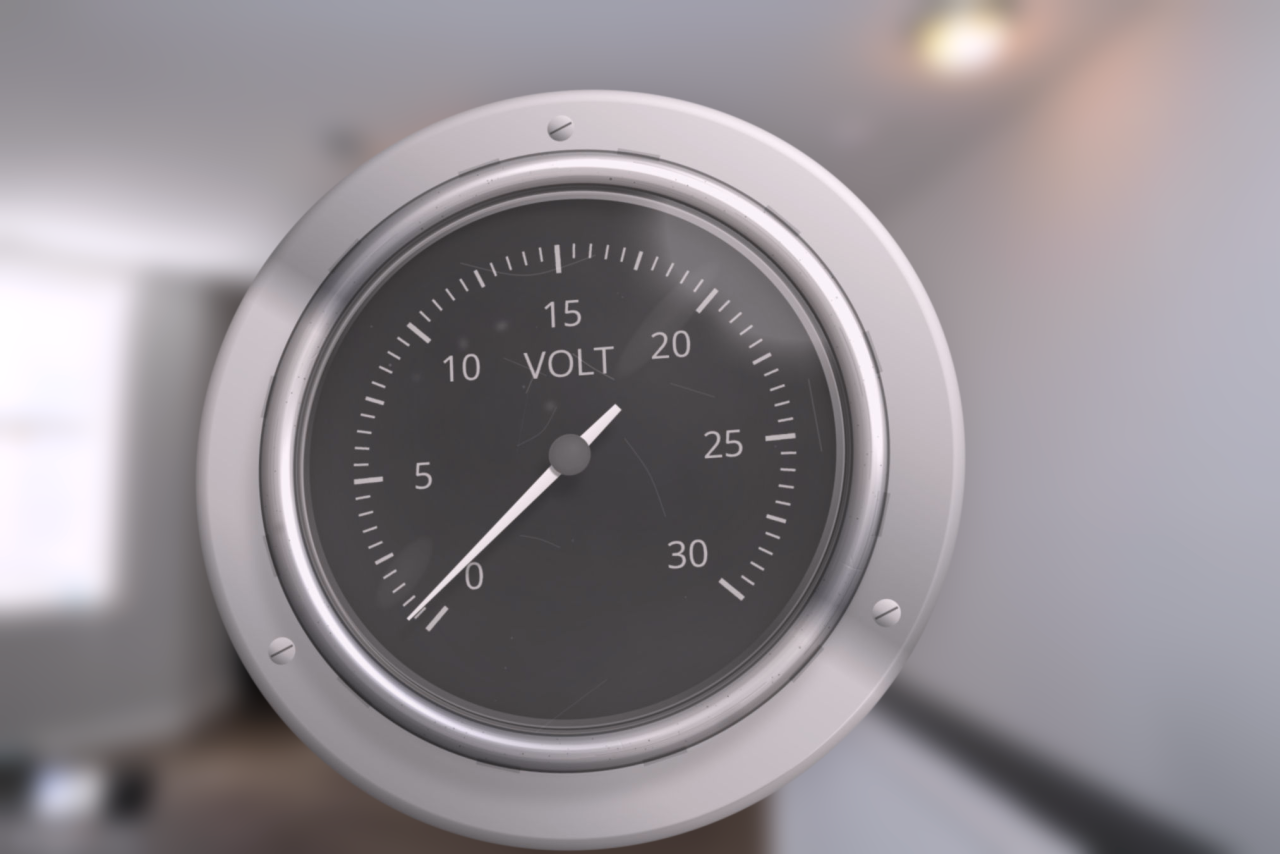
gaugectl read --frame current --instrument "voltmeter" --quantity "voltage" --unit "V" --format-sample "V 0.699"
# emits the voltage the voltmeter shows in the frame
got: V 0.5
